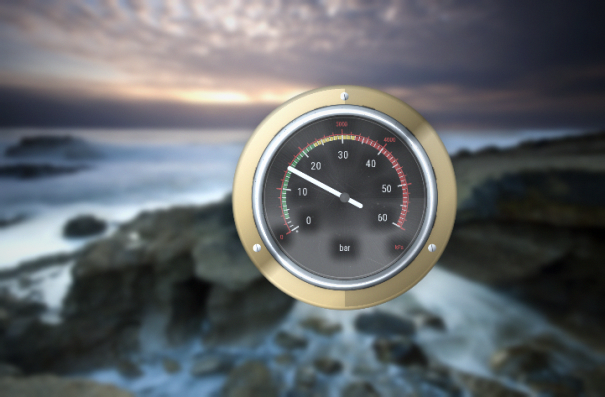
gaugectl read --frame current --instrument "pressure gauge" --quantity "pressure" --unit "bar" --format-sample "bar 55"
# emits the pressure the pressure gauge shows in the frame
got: bar 15
